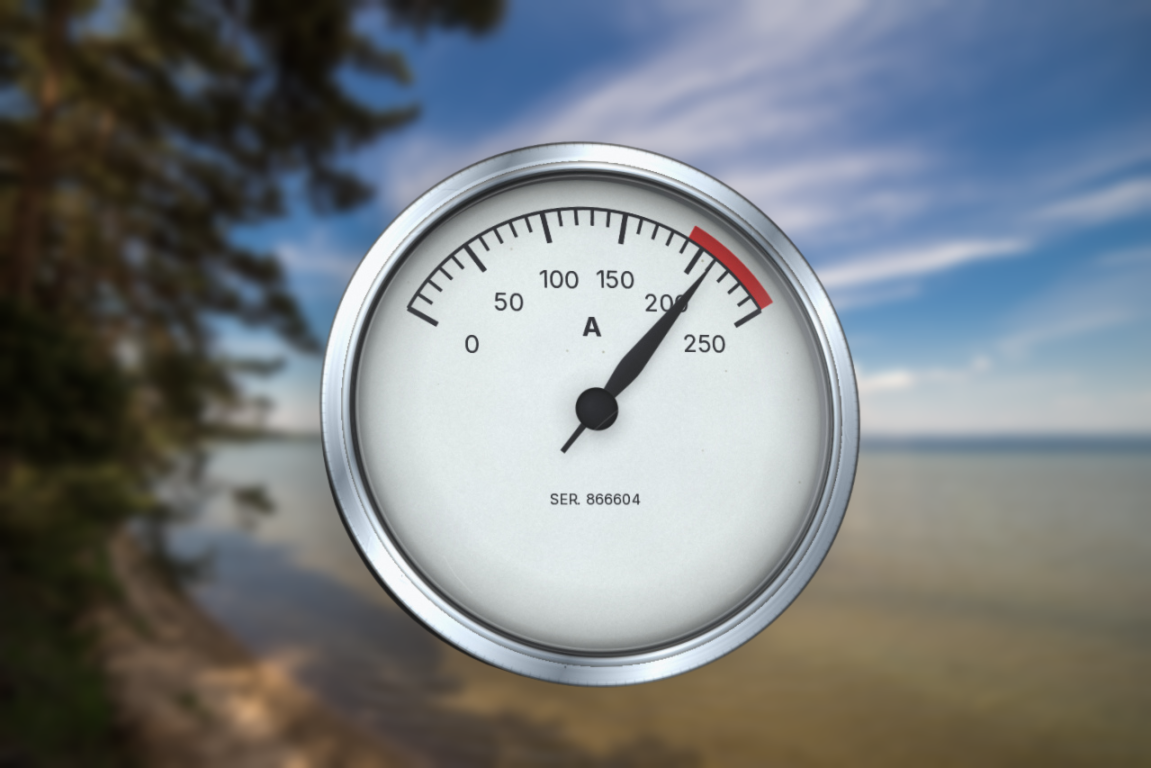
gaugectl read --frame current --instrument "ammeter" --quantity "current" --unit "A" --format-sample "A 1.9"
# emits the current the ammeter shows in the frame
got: A 210
